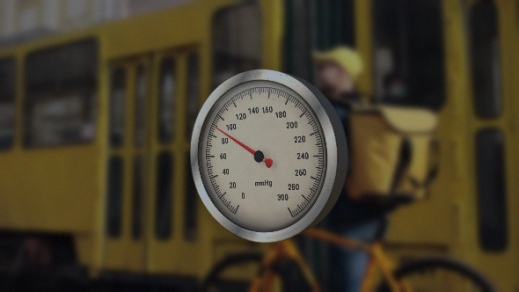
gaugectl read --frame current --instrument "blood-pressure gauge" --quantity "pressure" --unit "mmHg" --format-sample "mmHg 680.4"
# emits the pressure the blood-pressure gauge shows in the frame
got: mmHg 90
